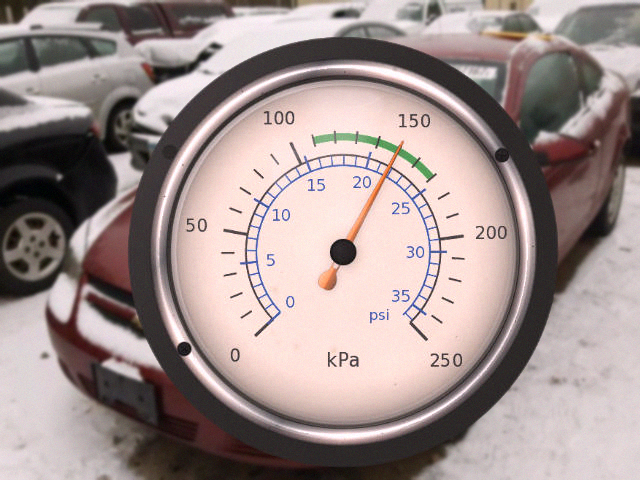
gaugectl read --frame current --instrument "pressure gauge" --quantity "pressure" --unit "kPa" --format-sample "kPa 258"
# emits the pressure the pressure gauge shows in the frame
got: kPa 150
